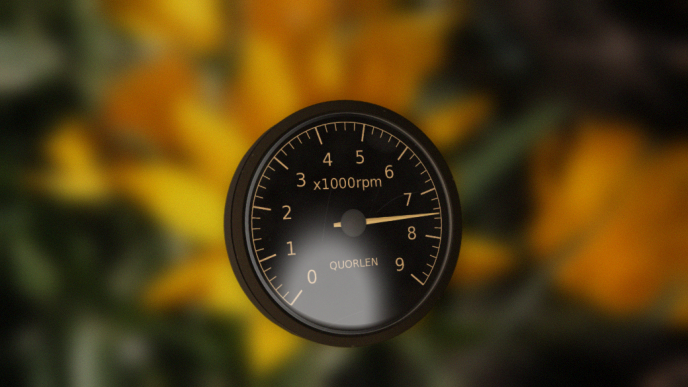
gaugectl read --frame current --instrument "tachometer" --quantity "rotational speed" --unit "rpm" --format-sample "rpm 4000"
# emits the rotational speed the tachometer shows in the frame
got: rpm 7500
